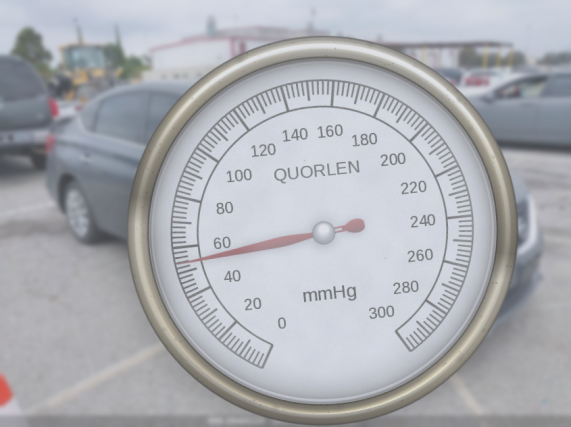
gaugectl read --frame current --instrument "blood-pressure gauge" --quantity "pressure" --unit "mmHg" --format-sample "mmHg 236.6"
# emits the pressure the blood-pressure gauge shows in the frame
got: mmHg 54
